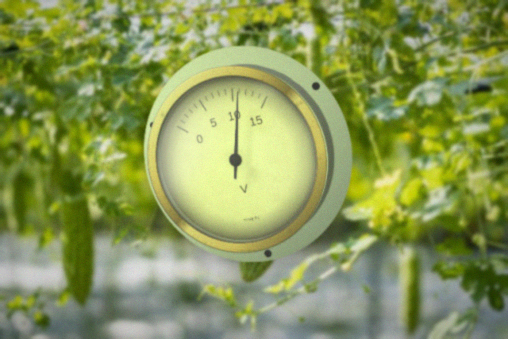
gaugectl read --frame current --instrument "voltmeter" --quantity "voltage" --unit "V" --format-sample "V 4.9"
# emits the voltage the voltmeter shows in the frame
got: V 11
